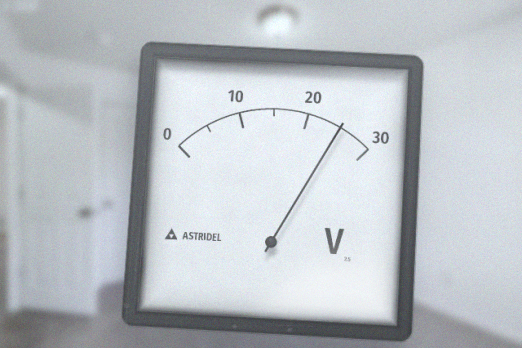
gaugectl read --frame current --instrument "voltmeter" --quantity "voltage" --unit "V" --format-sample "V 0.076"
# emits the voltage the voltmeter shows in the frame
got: V 25
